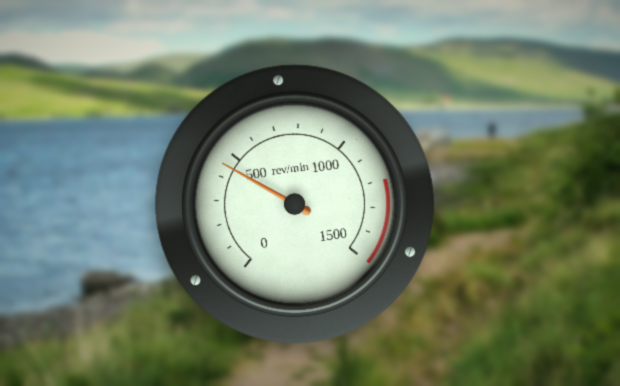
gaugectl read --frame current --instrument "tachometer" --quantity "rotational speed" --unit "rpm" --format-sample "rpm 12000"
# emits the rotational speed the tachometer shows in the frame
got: rpm 450
